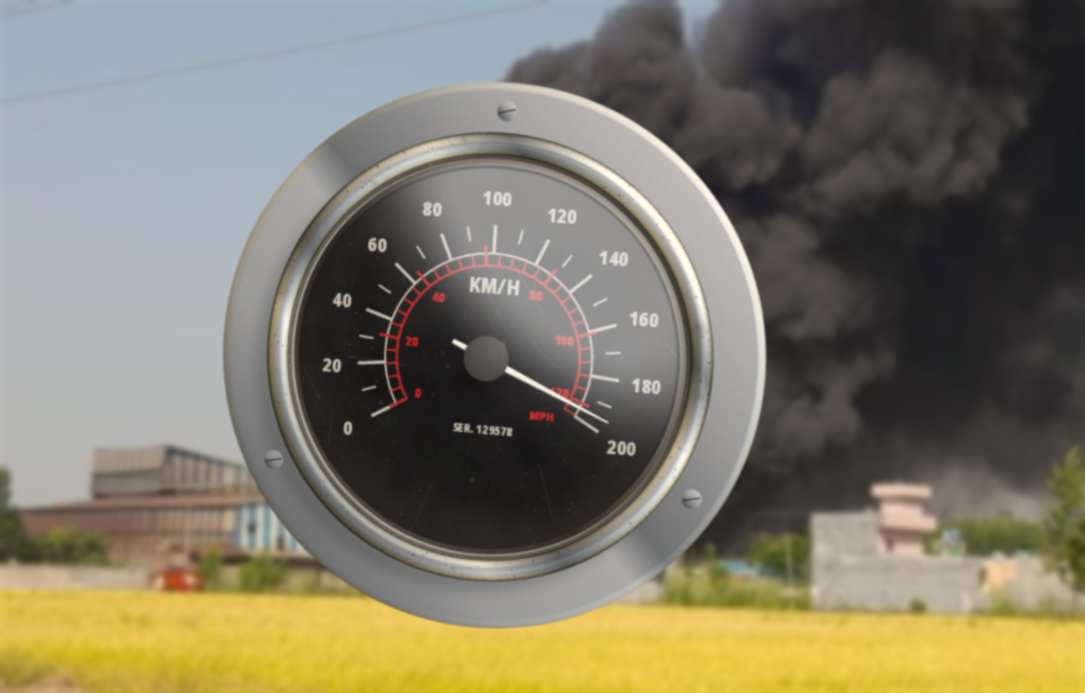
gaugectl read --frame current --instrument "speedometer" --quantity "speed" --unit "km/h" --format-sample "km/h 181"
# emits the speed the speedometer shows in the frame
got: km/h 195
